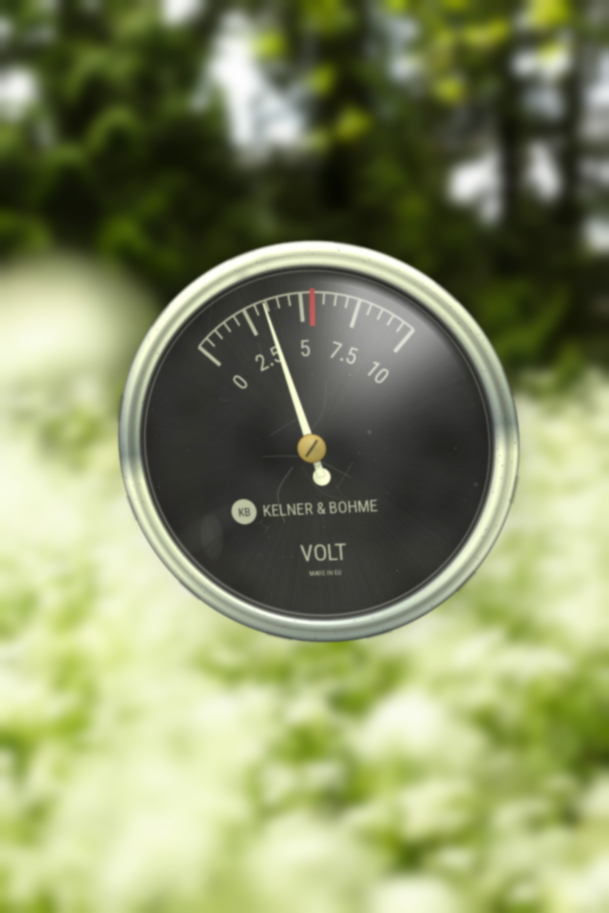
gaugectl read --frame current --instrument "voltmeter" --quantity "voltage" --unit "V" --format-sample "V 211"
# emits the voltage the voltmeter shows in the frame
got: V 3.5
